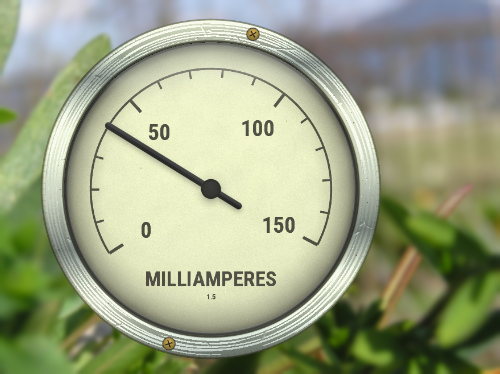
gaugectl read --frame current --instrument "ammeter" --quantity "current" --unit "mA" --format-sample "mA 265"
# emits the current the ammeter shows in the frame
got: mA 40
